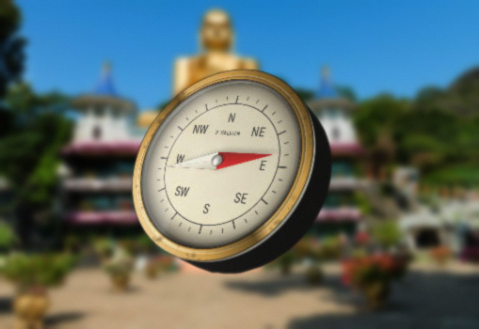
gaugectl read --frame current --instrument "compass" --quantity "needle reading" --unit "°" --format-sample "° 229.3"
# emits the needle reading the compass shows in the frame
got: ° 80
